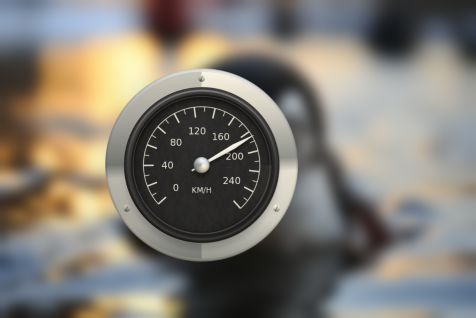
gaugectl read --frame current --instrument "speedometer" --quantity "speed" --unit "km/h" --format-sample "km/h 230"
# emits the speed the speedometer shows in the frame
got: km/h 185
